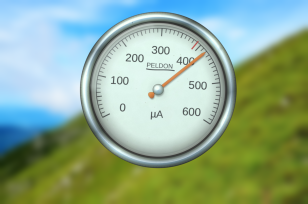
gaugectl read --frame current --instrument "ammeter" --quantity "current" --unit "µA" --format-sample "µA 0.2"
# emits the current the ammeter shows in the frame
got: µA 420
